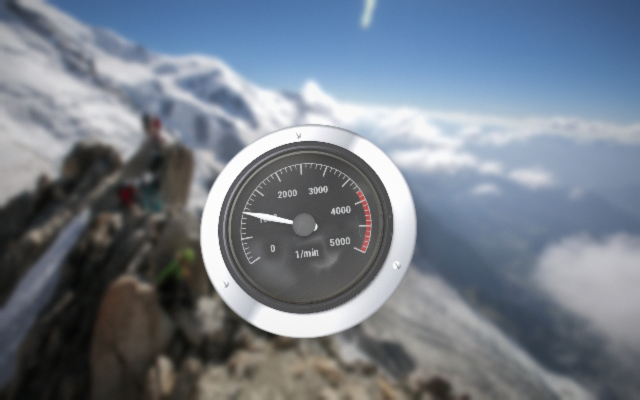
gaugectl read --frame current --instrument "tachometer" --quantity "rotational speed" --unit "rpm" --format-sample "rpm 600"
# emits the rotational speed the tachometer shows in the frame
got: rpm 1000
